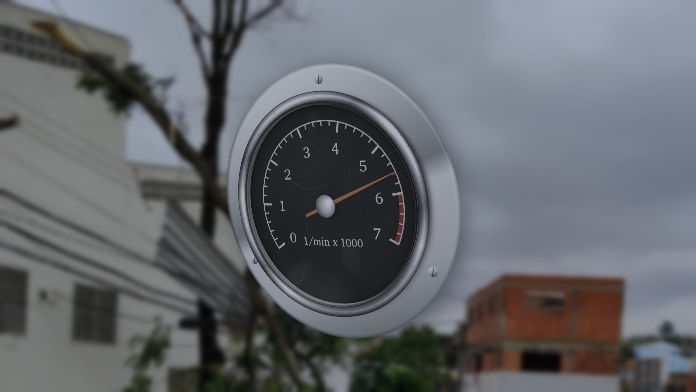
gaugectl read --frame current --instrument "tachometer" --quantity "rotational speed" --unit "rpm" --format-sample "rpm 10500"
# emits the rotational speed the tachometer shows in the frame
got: rpm 5600
